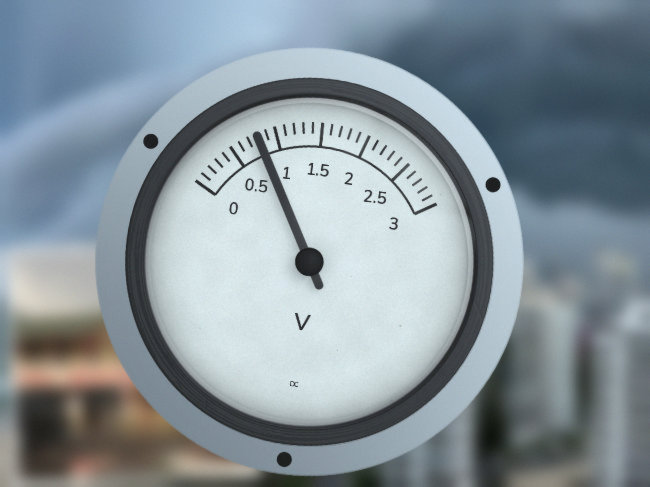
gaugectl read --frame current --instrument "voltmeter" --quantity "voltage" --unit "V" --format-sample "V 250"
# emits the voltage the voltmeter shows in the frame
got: V 0.8
